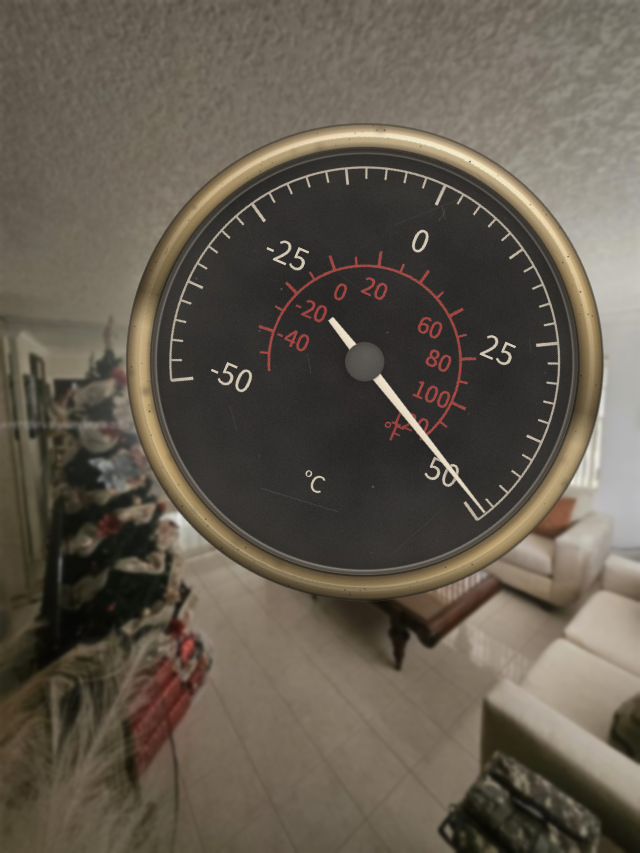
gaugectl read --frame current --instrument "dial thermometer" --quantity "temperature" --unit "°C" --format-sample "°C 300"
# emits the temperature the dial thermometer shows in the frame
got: °C 48.75
